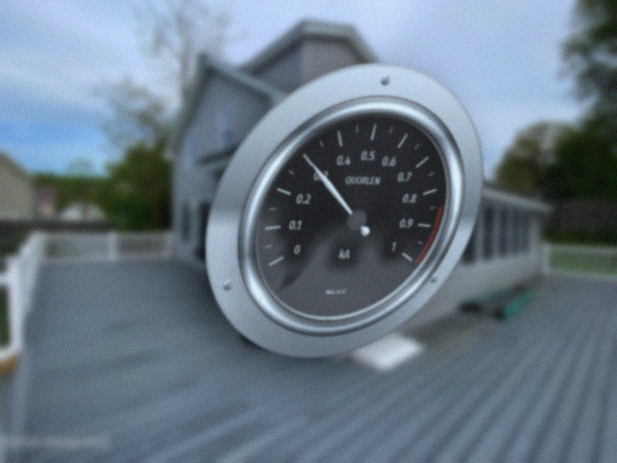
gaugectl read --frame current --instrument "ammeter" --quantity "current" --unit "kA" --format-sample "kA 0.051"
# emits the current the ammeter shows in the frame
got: kA 0.3
